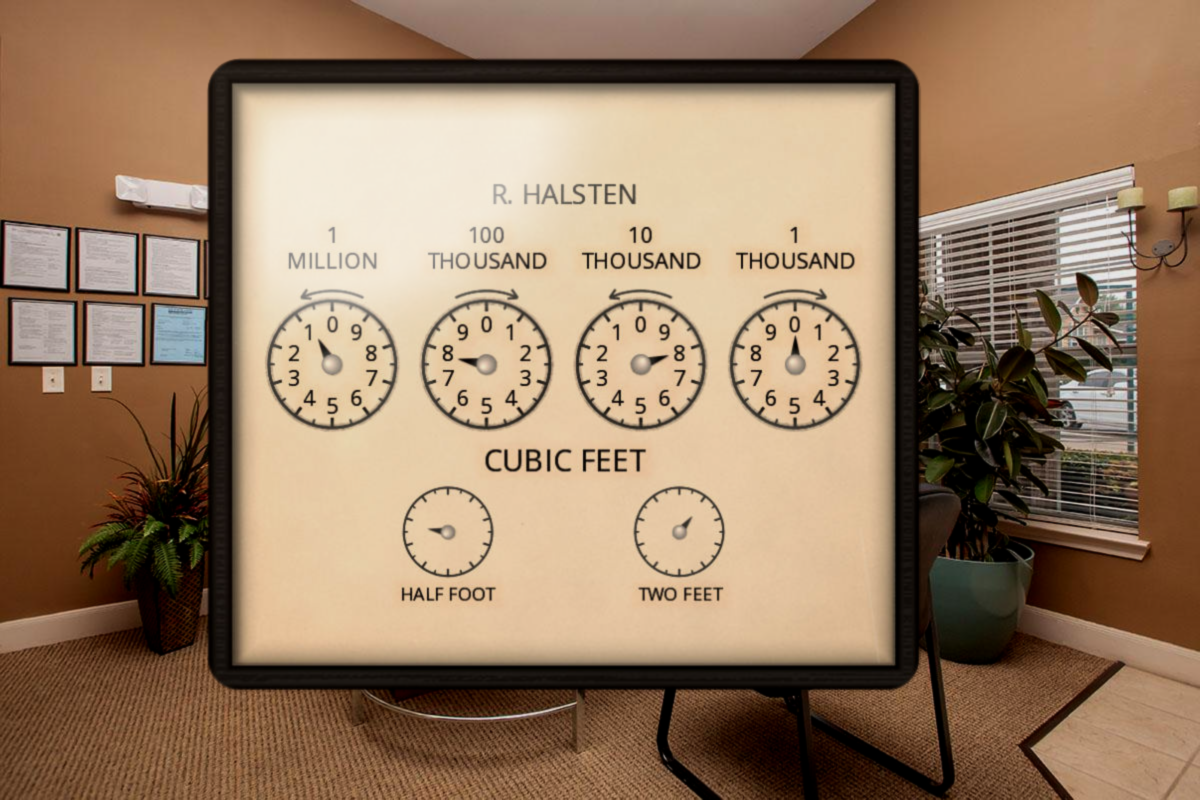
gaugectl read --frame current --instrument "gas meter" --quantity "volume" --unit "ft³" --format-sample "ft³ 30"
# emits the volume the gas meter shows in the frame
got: ft³ 78000
